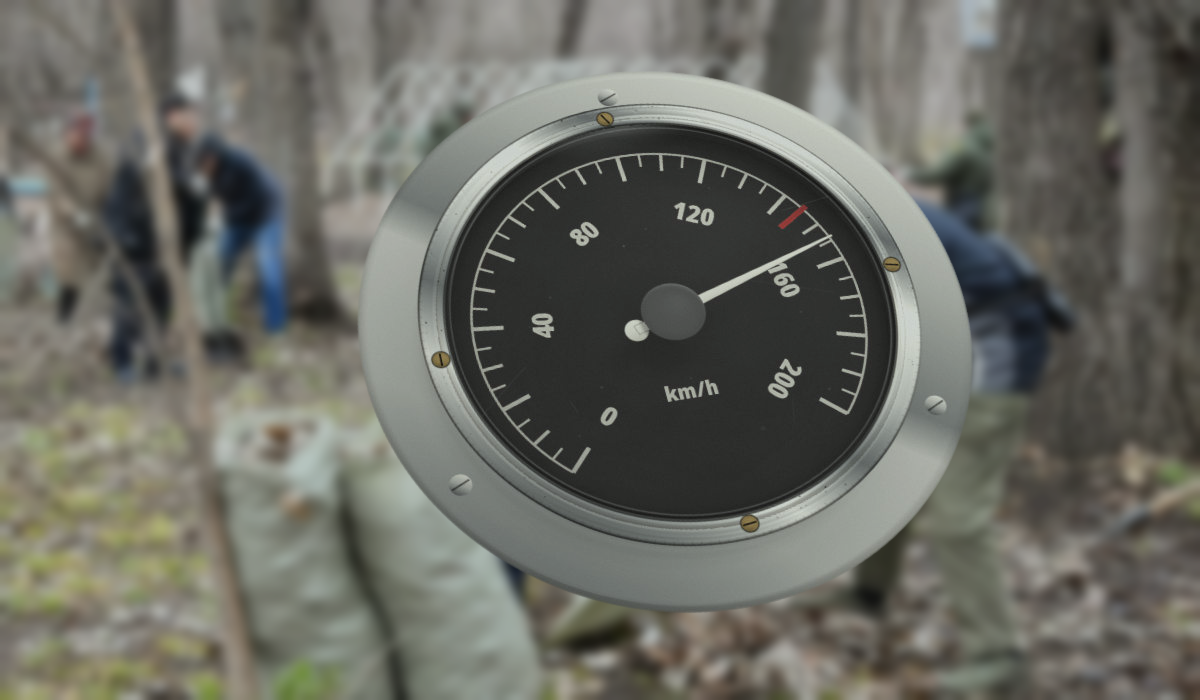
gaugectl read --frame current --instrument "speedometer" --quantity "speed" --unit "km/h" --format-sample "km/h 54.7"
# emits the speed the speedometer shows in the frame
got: km/h 155
